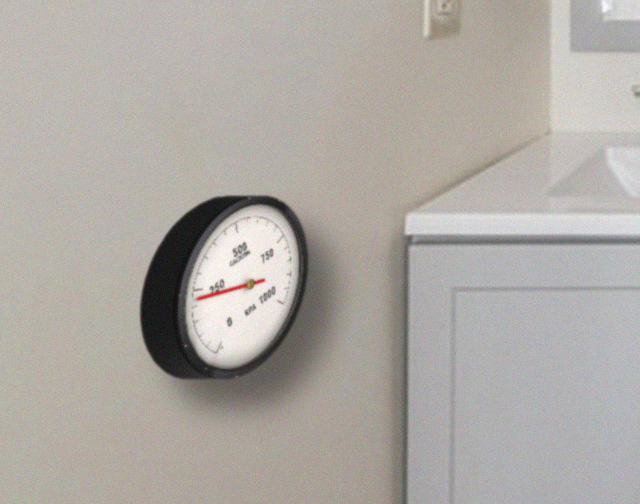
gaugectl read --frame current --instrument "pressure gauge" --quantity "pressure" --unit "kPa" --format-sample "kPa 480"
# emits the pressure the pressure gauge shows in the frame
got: kPa 225
